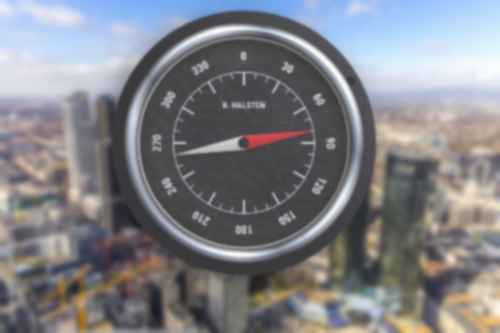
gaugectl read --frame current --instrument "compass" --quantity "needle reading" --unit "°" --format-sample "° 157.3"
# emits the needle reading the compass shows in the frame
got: ° 80
